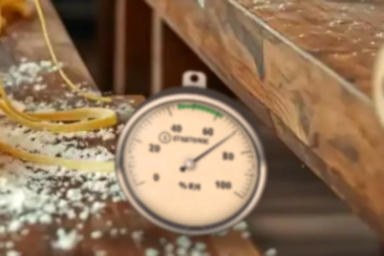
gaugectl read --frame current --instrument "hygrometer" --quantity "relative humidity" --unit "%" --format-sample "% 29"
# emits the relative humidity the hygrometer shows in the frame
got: % 70
